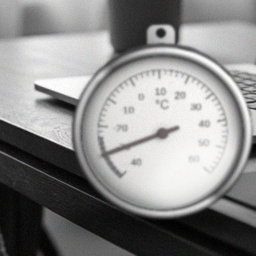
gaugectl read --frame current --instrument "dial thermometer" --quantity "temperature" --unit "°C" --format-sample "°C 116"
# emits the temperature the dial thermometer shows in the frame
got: °C -30
